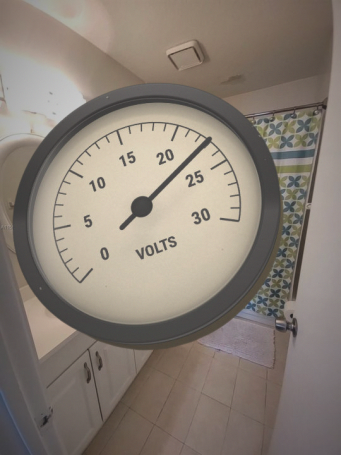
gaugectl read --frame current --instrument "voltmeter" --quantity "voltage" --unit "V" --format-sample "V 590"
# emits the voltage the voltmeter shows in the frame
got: V 23
